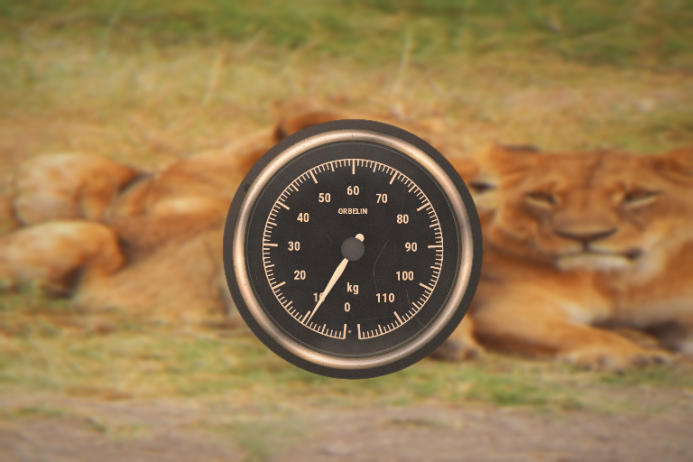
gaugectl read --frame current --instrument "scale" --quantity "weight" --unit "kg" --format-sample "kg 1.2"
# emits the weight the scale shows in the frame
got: kg 9
